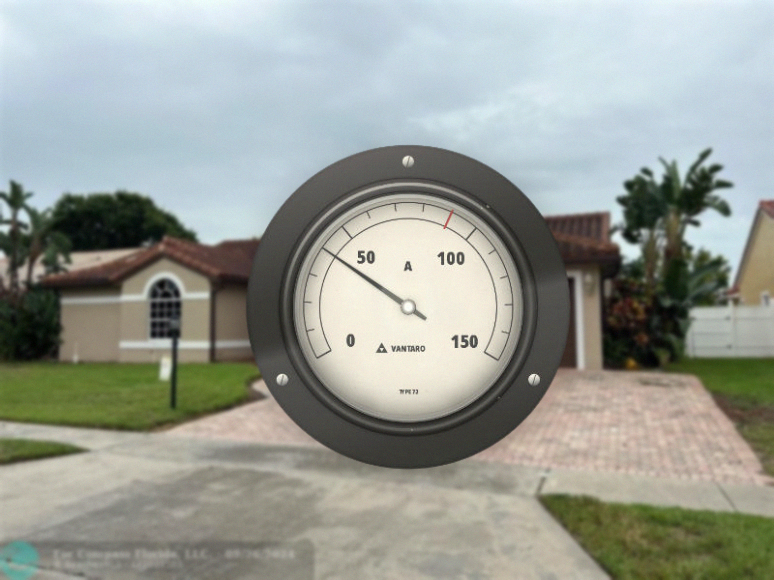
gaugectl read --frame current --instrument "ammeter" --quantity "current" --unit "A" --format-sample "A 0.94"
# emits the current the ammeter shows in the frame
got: A 40
